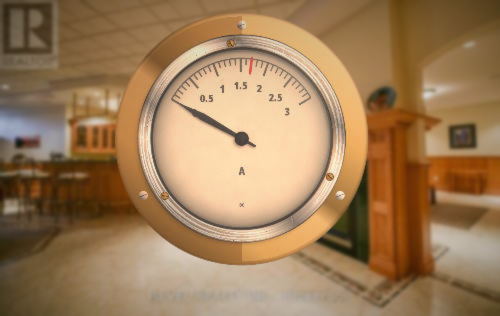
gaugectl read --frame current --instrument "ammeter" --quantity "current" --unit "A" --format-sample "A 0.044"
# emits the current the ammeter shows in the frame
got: A 0
